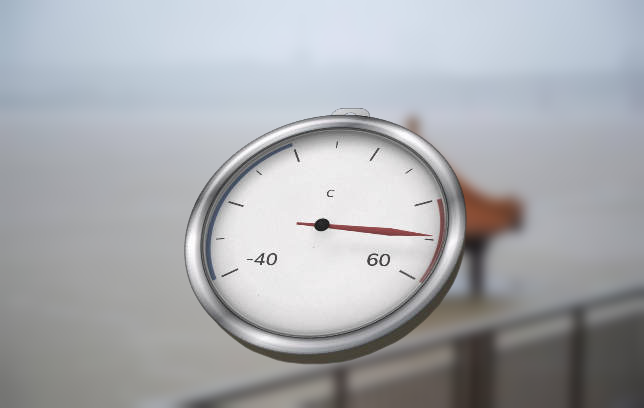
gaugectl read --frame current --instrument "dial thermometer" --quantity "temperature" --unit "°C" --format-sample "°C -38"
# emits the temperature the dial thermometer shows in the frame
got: °C 50
